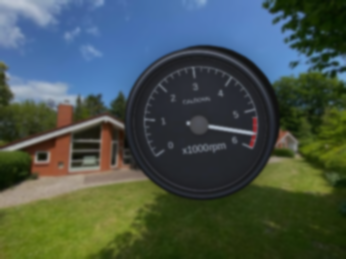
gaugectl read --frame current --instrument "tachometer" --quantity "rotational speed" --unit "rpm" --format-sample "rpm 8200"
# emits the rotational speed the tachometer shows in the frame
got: rpm 5600
